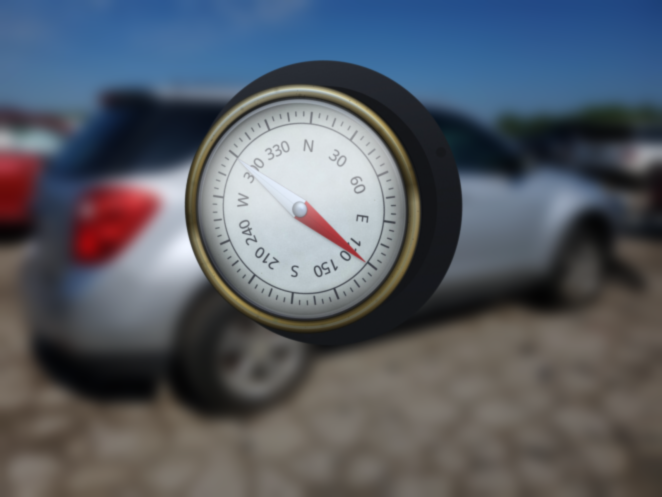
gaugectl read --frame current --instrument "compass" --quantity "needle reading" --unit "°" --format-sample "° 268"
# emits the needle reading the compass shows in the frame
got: ° 120
